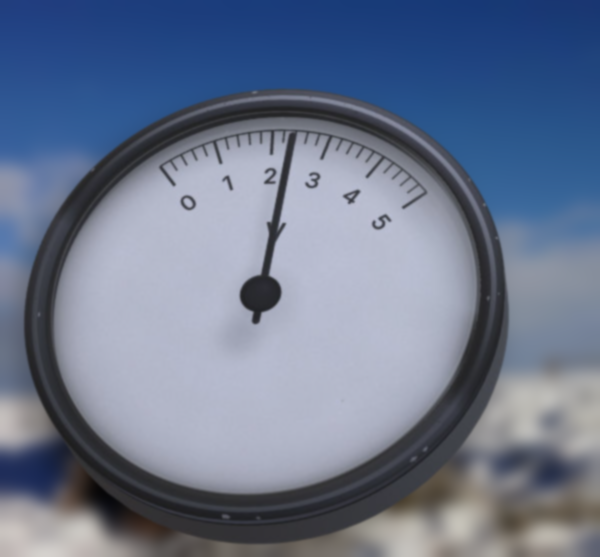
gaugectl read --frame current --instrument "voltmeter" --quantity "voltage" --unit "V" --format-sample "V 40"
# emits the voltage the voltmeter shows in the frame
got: V 2.4
